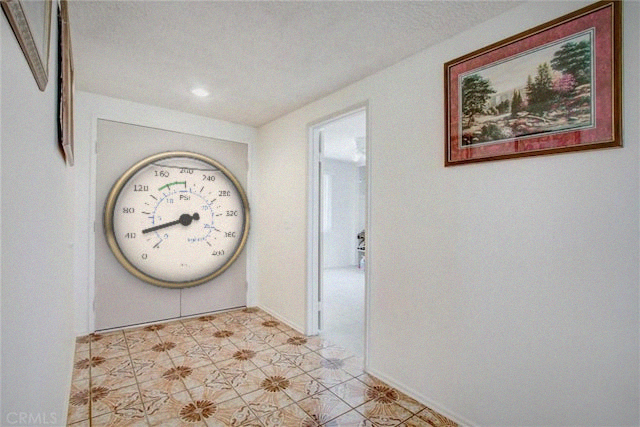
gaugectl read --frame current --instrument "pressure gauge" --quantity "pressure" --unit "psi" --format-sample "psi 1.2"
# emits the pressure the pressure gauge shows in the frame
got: psi 40
